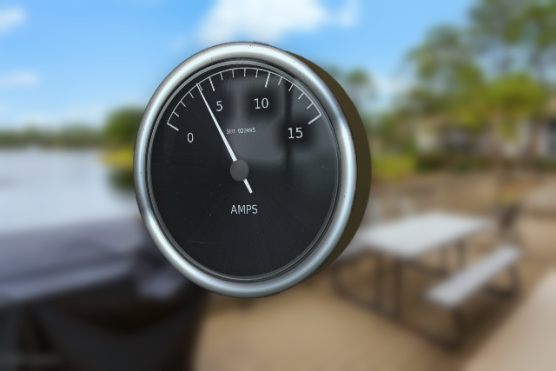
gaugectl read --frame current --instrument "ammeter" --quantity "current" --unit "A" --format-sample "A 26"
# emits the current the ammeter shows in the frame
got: A 4
